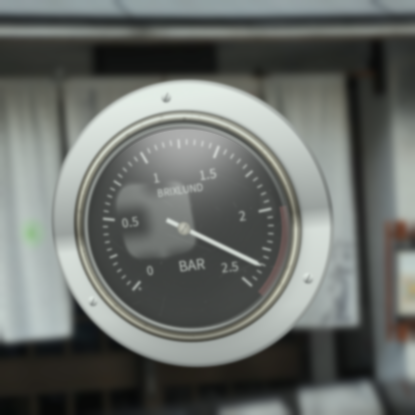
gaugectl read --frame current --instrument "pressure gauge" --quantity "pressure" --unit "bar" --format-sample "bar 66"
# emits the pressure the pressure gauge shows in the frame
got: bar 2.35
